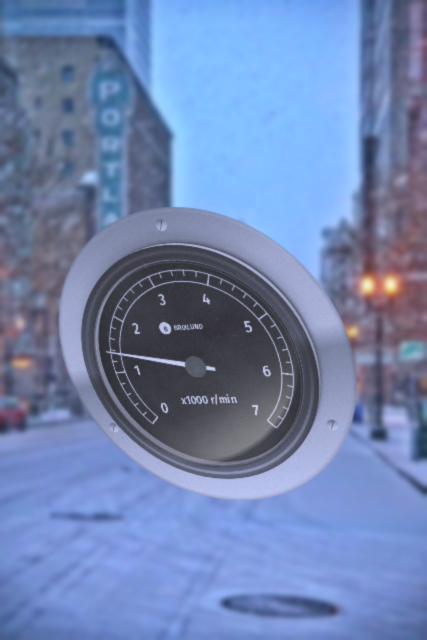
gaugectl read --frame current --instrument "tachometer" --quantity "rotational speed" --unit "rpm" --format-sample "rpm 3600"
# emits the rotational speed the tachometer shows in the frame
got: rpm 1400
